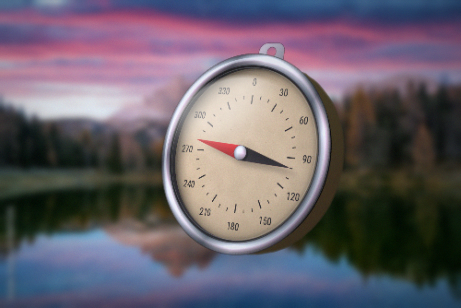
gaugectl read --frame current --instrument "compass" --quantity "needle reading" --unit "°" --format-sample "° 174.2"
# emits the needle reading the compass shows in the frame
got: ° 280
